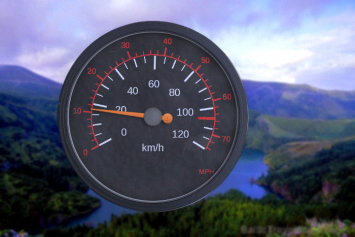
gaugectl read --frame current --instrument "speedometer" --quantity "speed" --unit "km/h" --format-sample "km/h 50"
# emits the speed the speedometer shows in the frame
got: km/h 17.5
